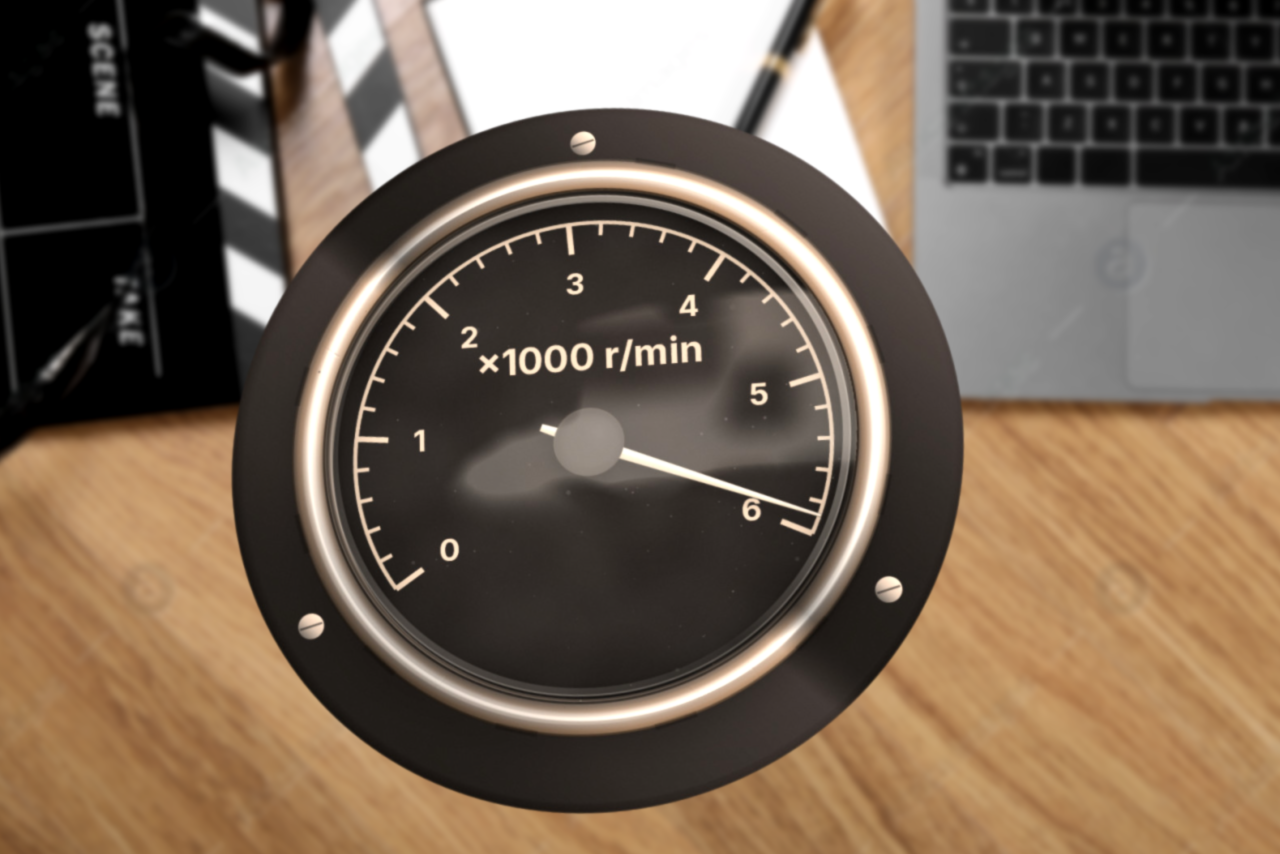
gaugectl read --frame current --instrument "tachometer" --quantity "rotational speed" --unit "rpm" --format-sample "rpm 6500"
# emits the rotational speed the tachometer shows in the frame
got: rpm 5900
